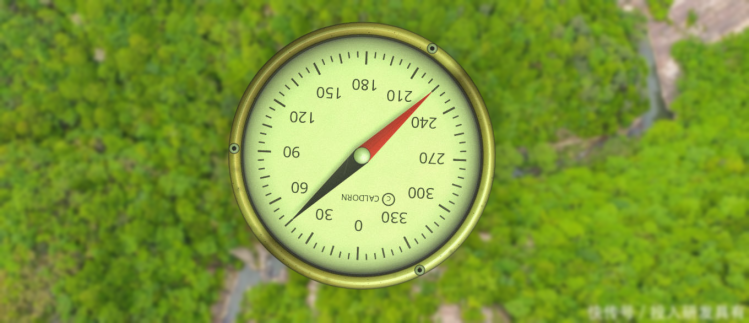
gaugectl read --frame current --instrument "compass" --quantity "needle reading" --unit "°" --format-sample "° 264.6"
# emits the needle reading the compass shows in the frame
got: ° 225
